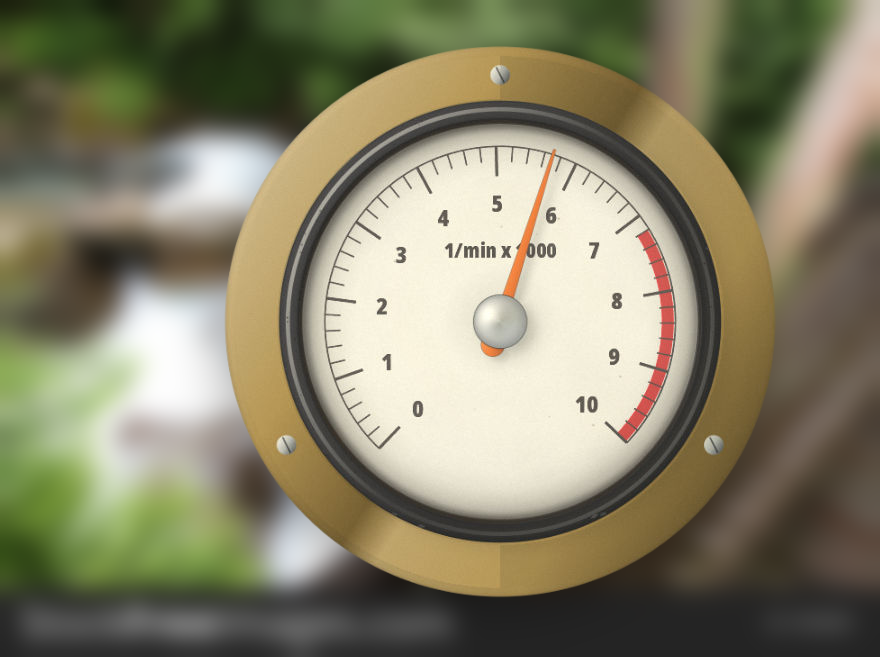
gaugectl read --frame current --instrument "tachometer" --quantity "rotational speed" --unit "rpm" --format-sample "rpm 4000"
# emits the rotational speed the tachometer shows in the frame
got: rpm 5700
